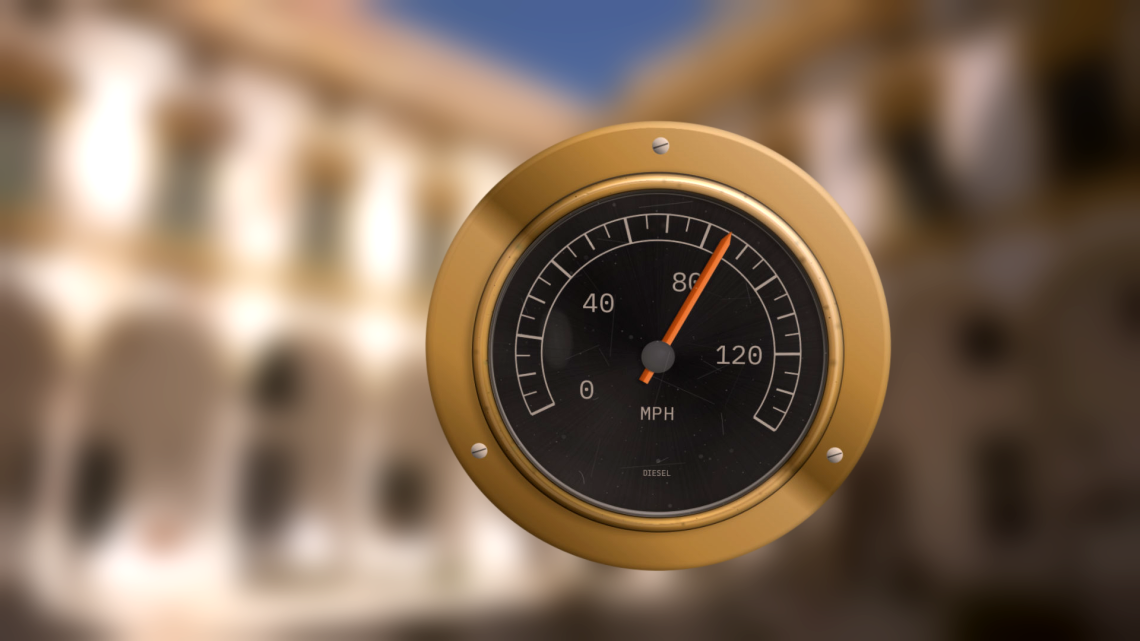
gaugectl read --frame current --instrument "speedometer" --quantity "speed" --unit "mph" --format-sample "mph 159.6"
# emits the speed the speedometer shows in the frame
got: mph 85
